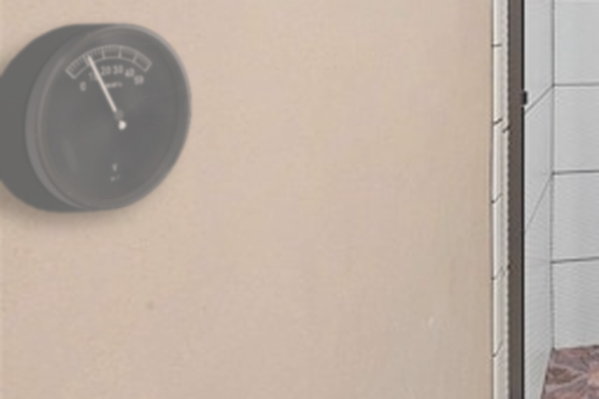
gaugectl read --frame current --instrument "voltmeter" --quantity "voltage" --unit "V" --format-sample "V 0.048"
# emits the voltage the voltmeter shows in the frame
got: V 10
